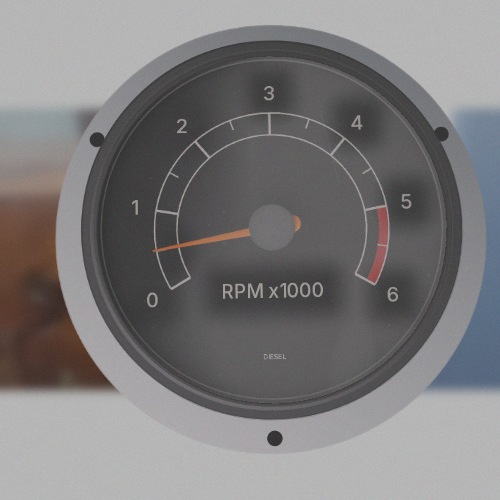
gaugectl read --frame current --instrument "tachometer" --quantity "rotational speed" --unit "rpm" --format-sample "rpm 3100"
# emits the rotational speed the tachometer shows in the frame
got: rpm 500
